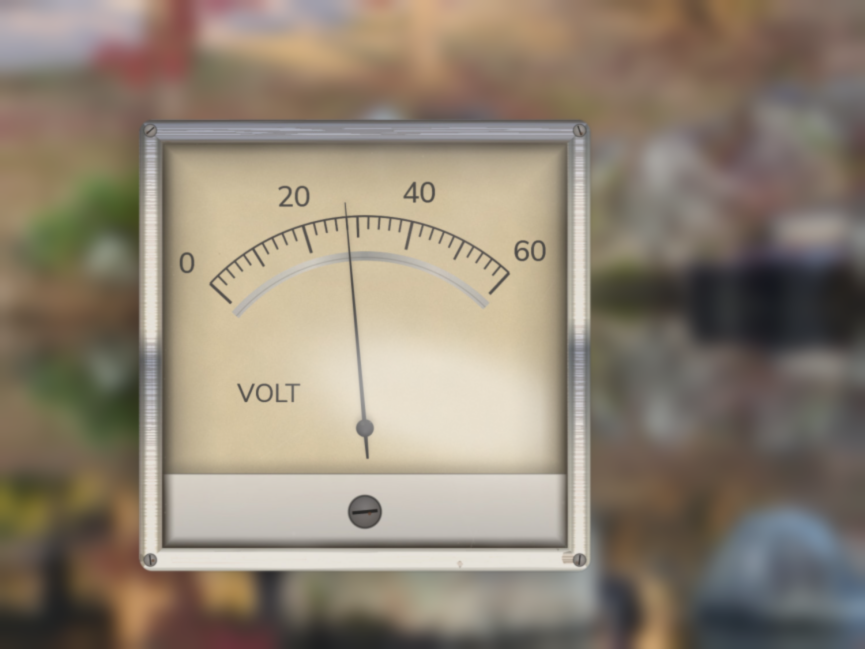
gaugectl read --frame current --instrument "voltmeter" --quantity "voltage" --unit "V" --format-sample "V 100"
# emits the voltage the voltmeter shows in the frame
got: V 28
